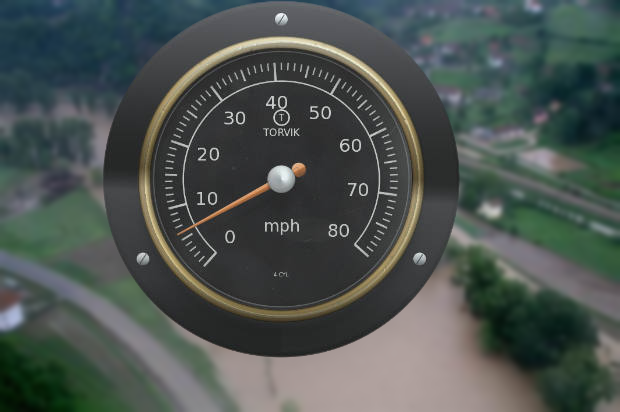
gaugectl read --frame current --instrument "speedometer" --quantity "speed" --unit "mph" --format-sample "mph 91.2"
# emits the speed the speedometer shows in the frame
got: mph 6
